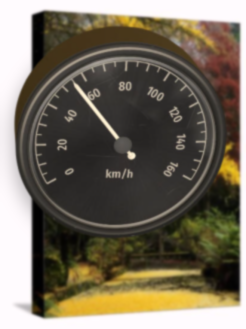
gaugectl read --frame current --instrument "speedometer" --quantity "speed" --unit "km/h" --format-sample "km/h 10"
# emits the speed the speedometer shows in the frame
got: km/h 55
